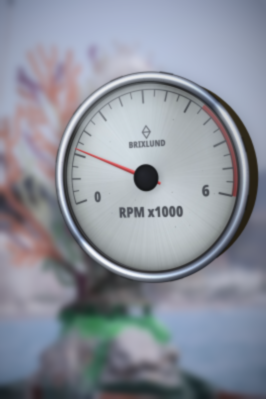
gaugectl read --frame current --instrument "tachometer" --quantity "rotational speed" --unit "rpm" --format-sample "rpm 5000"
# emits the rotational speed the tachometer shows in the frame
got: rpm 1125
